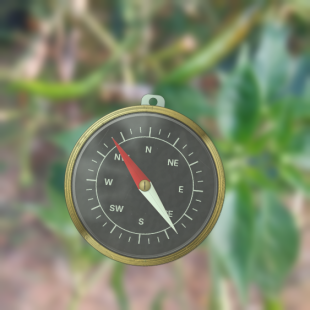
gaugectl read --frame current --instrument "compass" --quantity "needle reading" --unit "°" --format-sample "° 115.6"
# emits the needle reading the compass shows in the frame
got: ° 320
